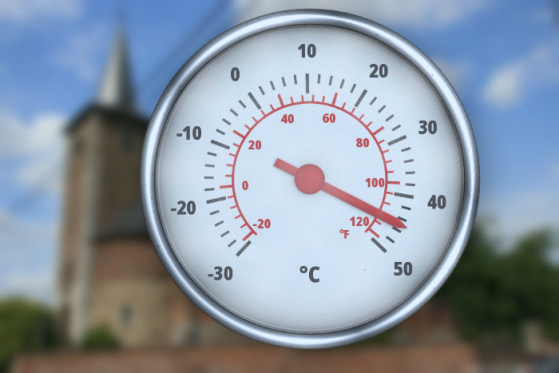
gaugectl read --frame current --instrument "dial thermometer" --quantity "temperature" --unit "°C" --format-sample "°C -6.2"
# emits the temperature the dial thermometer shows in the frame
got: °C 45
